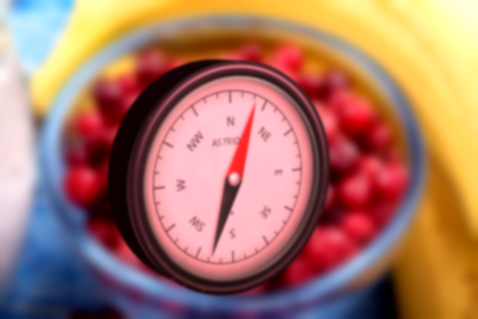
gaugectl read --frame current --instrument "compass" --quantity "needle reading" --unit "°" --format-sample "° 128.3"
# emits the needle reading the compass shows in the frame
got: ° 20
